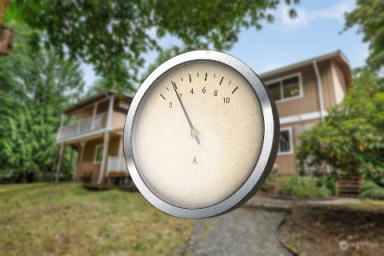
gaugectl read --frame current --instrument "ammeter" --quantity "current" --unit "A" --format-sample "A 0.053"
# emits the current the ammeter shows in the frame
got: A 2
